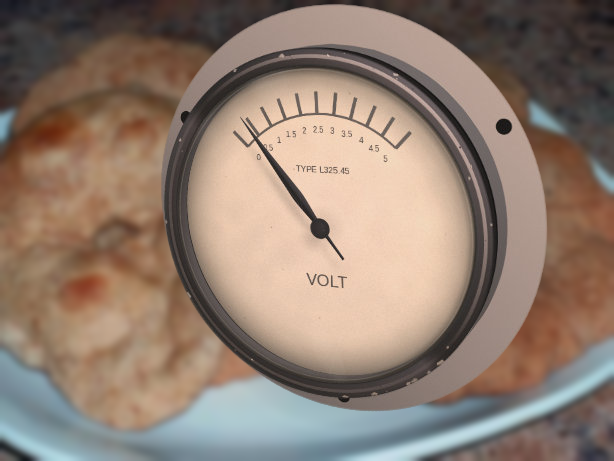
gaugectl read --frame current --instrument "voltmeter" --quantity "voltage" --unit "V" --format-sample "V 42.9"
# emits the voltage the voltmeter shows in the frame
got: V 0.5
